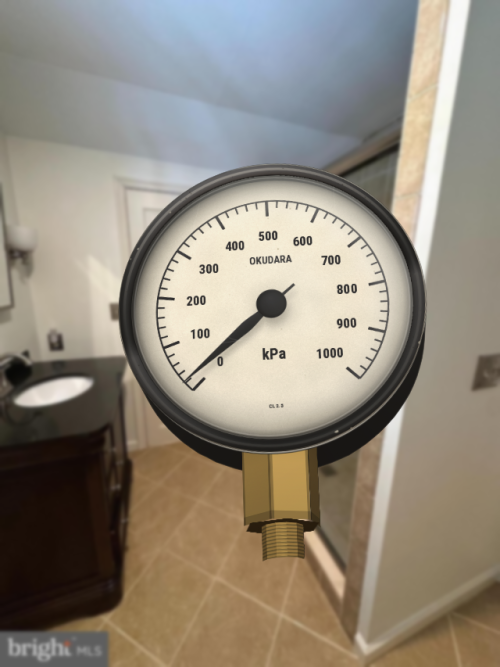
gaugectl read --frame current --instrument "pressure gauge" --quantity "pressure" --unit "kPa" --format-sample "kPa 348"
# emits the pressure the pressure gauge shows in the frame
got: kPa 20
